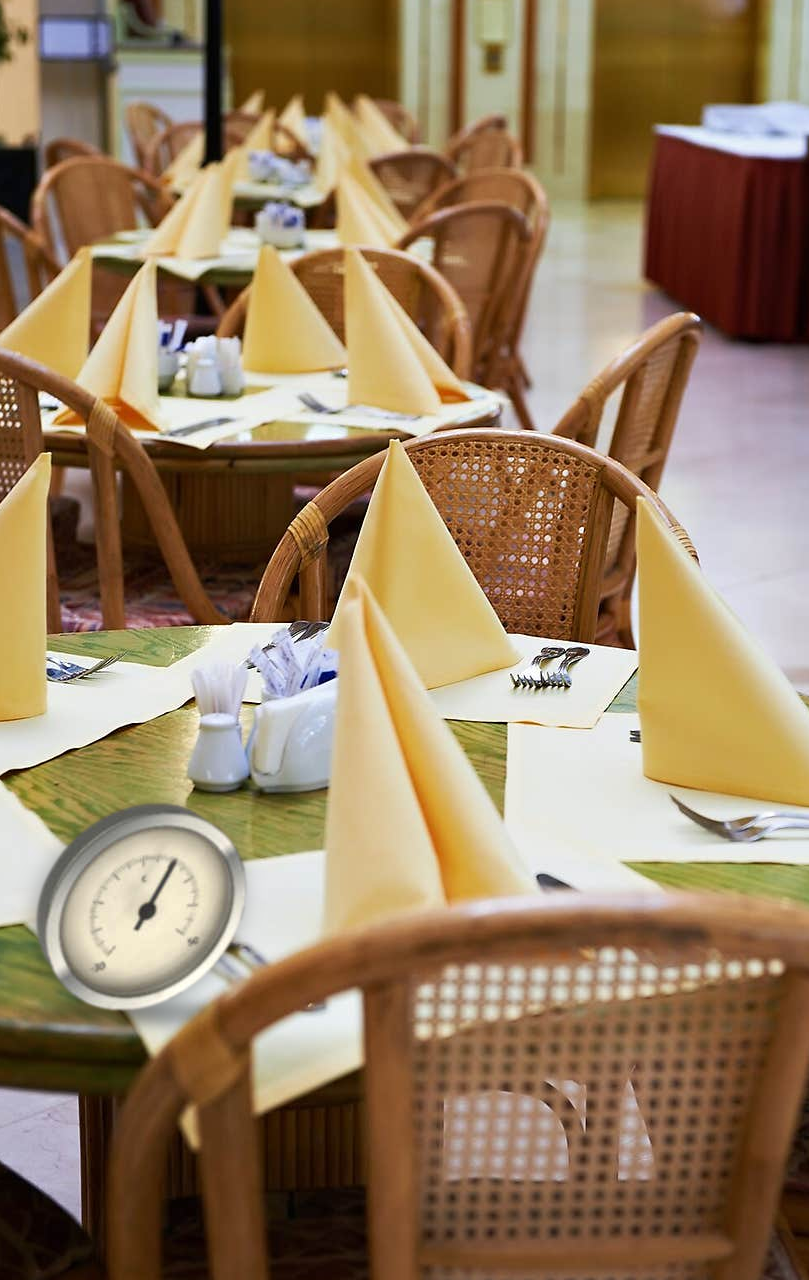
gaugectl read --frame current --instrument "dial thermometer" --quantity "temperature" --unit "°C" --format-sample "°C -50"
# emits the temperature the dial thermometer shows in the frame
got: °C 20
